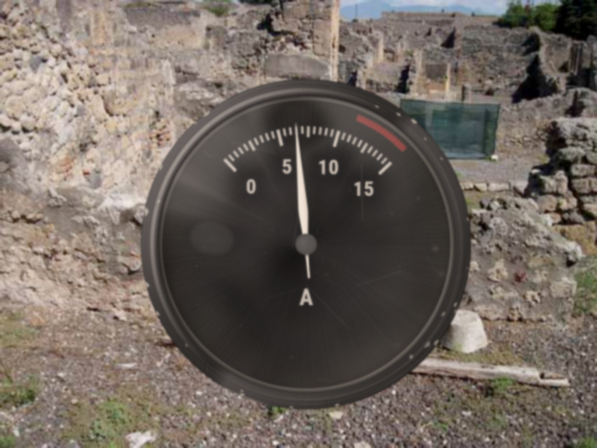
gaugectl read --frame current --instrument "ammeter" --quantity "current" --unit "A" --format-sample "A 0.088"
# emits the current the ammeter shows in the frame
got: A 6.5
